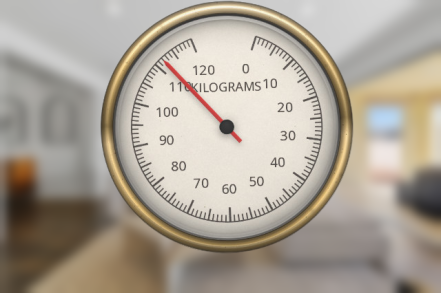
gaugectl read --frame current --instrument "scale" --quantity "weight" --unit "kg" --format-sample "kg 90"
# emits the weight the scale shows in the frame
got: kg 112
